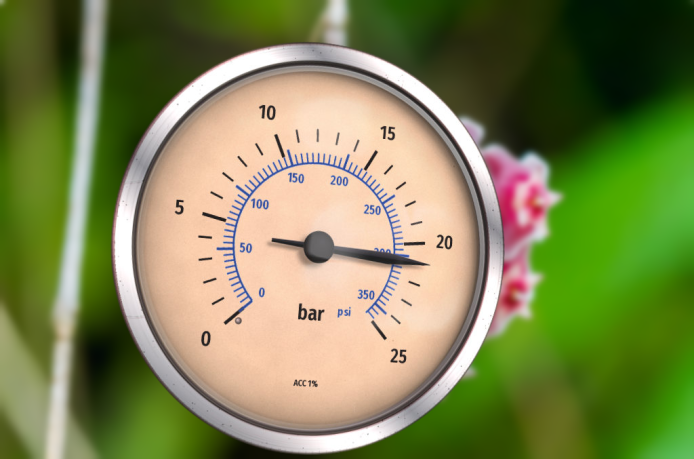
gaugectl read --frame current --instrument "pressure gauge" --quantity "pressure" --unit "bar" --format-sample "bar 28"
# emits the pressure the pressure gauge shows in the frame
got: bar 21
